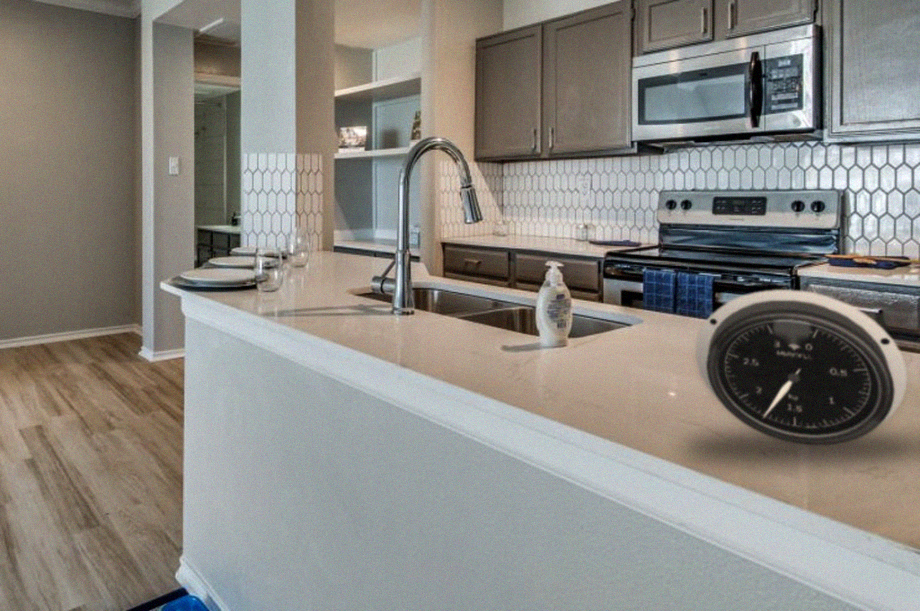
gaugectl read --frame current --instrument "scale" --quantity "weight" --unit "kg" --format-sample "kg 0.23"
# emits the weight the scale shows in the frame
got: kg 1.75
